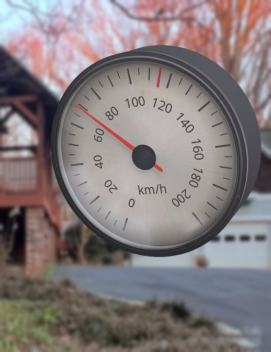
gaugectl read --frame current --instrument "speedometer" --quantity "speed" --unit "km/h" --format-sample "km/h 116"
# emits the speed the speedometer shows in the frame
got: km/h 70
